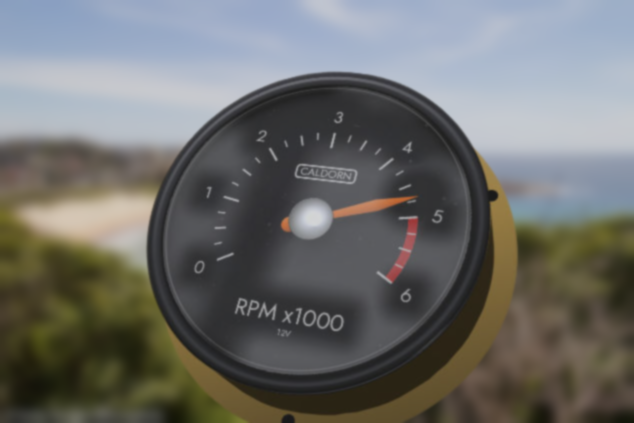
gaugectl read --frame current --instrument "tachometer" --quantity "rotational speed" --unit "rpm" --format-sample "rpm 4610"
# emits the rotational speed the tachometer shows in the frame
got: rpm 4750
